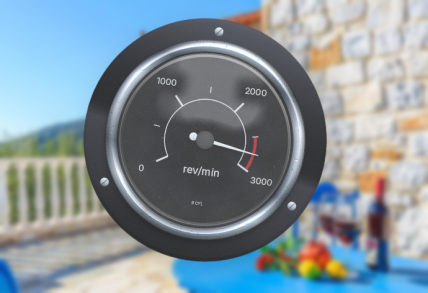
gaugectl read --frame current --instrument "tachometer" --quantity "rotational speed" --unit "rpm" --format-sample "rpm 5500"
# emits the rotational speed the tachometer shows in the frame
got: rpm 2750
